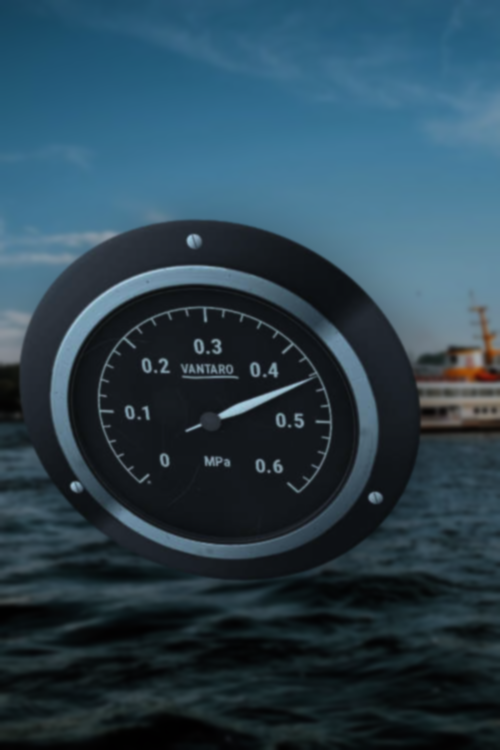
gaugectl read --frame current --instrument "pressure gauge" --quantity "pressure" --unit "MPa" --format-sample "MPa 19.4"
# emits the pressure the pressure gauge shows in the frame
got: MPa 0.44
